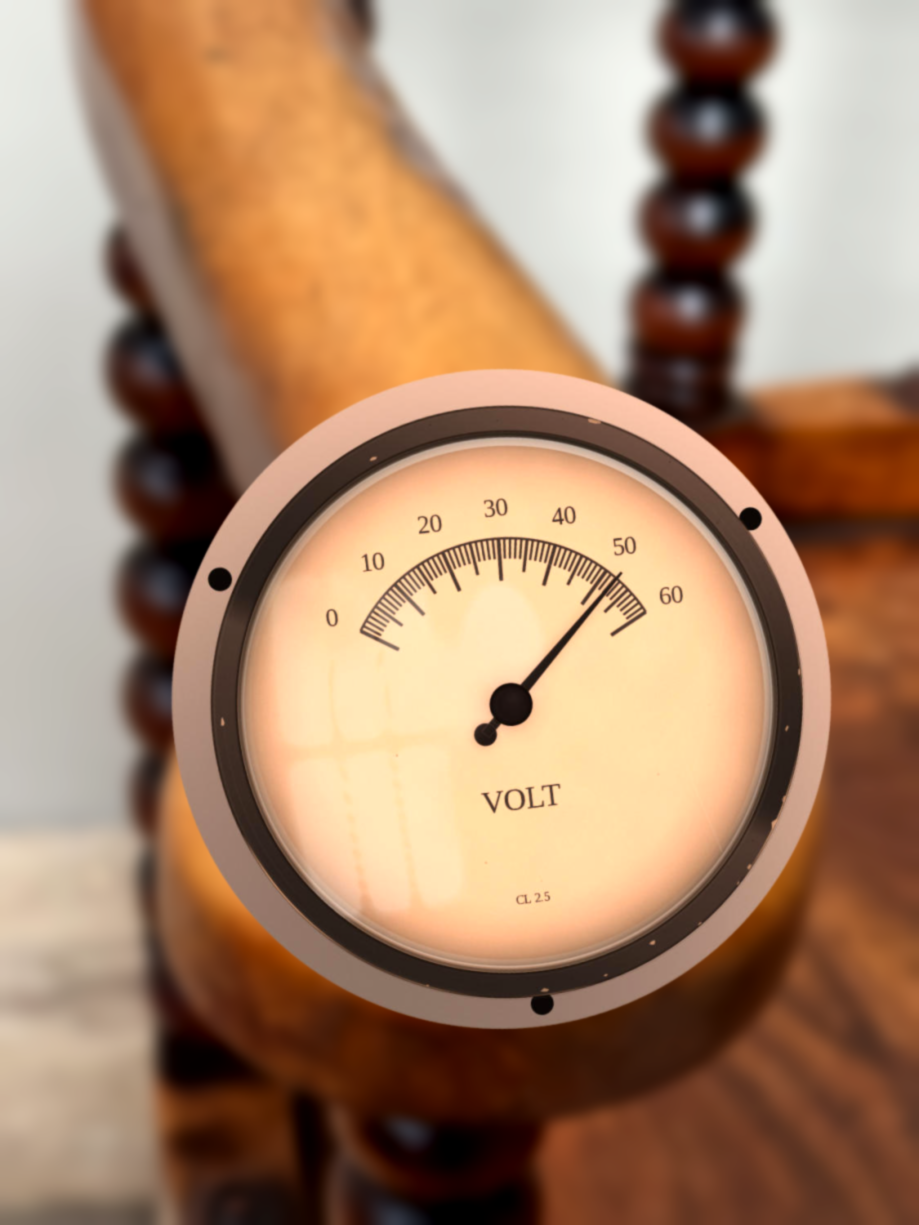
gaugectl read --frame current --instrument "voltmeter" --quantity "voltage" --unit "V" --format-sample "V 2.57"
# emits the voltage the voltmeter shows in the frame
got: V 52
